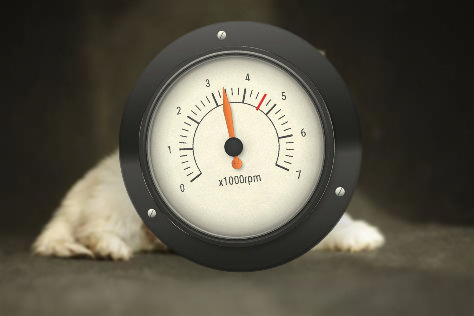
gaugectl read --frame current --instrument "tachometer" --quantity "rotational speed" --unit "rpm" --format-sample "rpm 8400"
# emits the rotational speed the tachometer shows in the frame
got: rpm 3400
